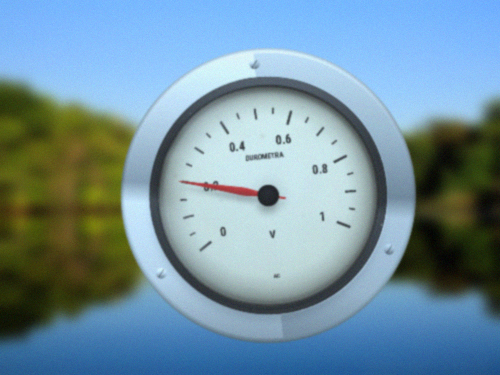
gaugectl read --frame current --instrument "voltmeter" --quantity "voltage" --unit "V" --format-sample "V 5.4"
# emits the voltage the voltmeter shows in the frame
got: V 0.2
